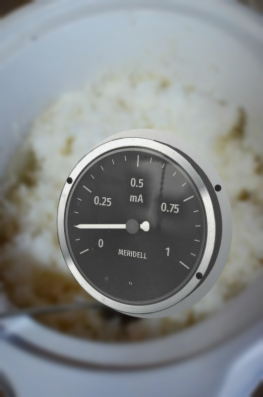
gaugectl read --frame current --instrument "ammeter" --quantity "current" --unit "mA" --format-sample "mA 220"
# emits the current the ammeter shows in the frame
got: mA 0.1
